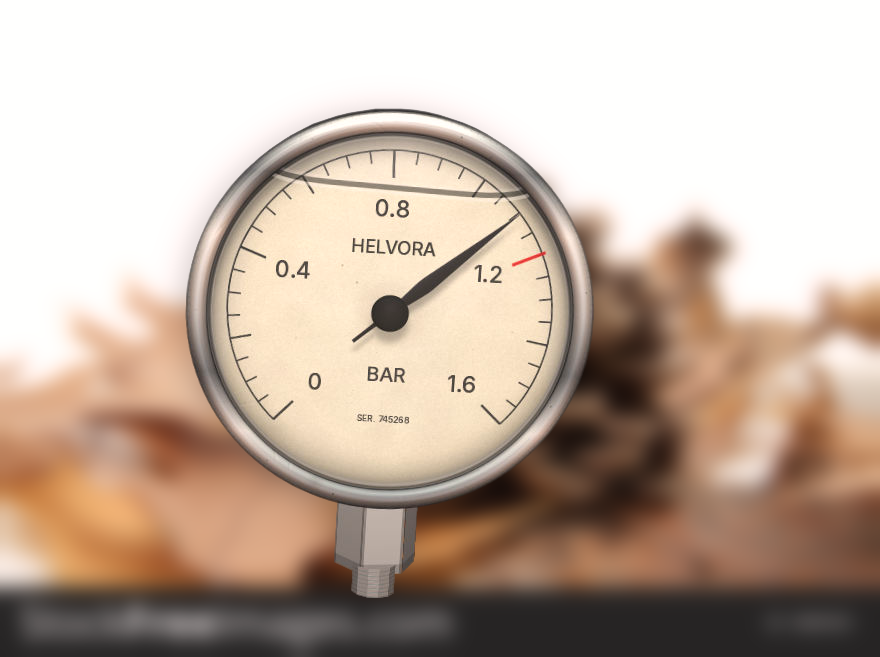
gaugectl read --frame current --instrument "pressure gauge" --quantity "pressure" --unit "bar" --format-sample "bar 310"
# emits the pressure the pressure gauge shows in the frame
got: bar 1.1
